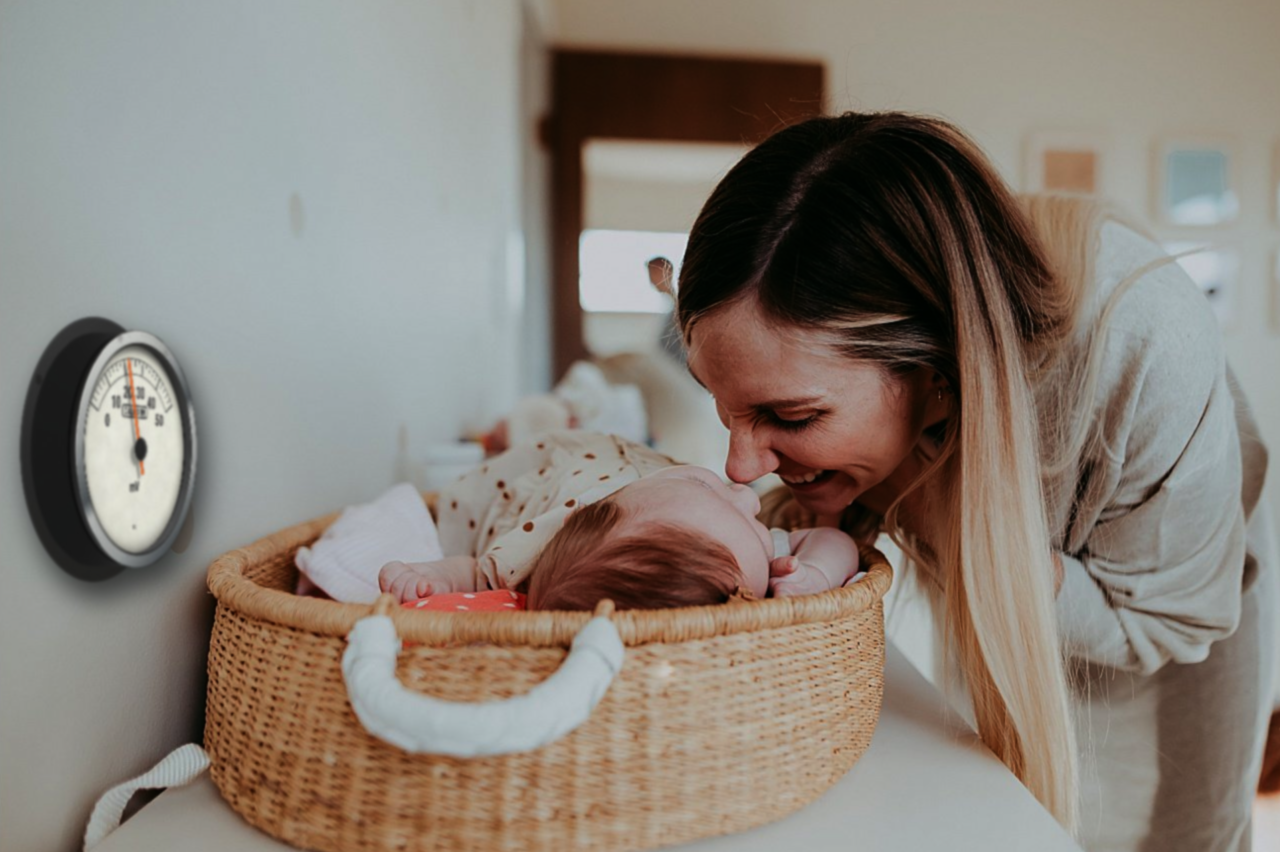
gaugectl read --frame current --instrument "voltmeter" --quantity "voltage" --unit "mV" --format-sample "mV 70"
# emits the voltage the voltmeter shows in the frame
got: mV 20
